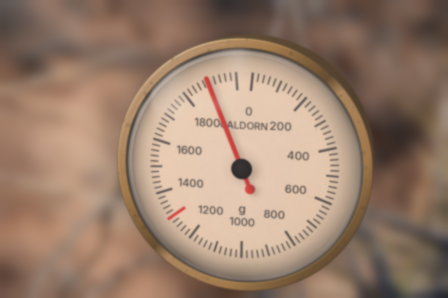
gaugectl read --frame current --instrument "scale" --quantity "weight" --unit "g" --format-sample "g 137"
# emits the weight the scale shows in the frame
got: g 1900
